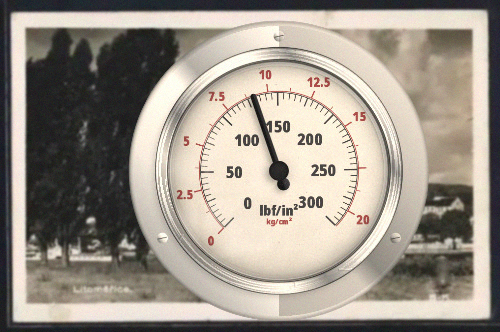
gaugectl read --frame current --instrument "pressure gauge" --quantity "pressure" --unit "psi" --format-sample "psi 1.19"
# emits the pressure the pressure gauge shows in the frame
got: psi 130
